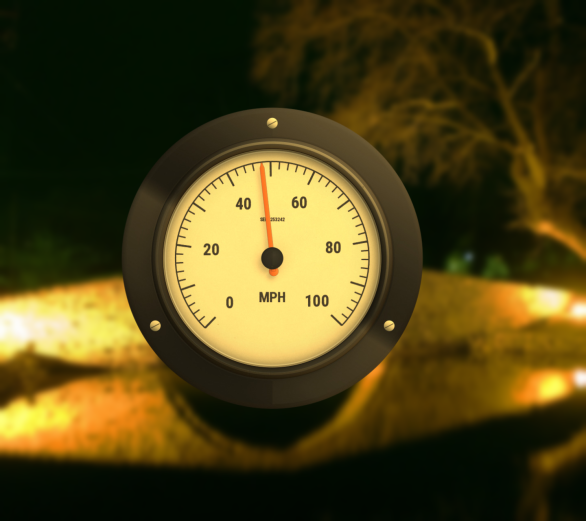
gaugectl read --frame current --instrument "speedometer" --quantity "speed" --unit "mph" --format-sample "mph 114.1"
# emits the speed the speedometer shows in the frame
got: mph 48
